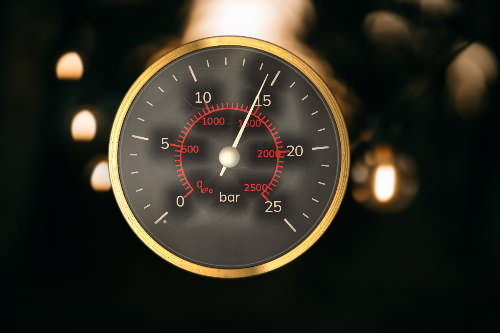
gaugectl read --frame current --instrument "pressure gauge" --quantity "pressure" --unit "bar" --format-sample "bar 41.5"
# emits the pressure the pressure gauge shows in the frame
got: bar 14.5
